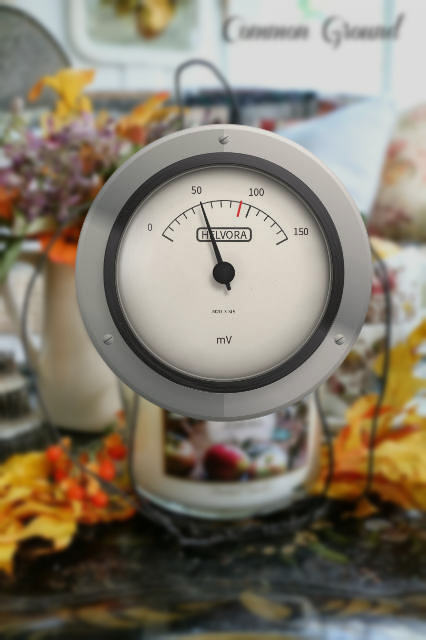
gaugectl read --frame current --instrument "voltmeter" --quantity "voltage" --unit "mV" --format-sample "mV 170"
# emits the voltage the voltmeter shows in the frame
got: mV 50
